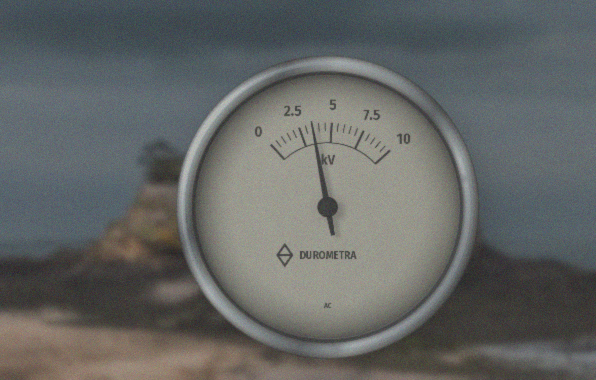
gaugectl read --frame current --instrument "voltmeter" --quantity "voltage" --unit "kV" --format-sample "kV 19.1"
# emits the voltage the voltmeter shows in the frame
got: kV 3.5
